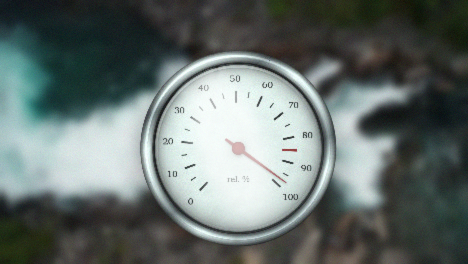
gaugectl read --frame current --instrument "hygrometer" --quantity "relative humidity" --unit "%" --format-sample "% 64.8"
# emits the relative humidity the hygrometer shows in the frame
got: % 97.5
